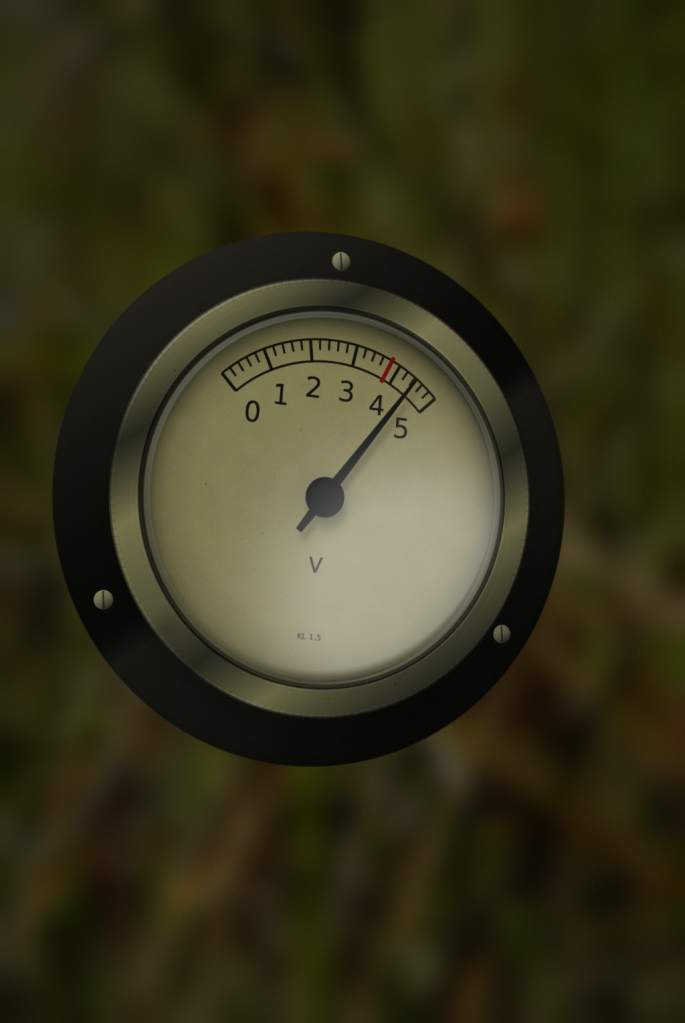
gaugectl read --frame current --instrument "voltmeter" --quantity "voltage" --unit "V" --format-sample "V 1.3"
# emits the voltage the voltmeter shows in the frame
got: V 4.4
